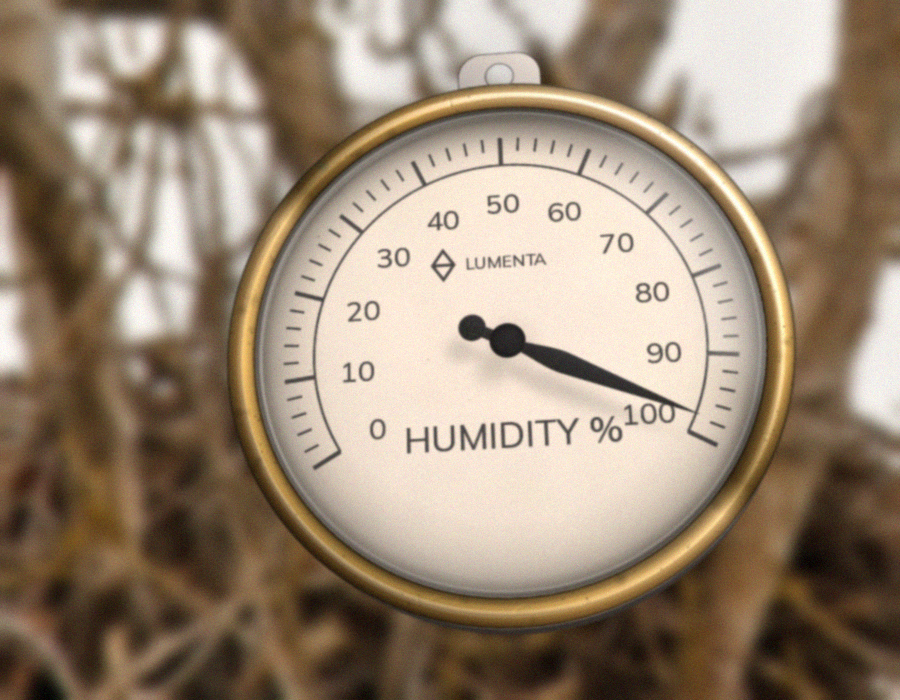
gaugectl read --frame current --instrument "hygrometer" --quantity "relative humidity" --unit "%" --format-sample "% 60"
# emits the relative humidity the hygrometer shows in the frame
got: % 98
